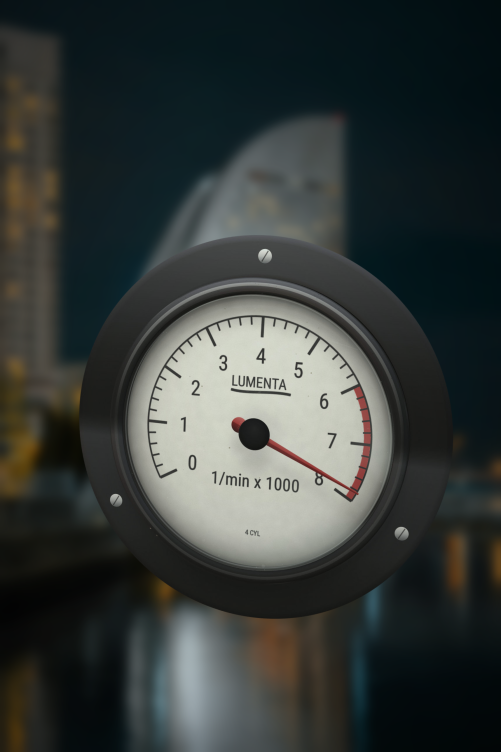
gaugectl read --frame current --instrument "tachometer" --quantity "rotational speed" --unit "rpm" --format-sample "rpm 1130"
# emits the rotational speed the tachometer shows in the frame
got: rpm 7800
